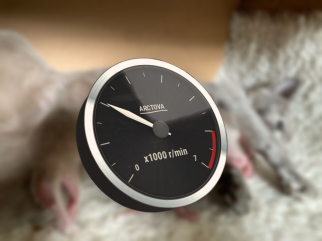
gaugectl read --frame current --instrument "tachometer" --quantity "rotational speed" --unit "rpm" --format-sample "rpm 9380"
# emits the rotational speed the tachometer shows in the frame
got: rpm 2000
